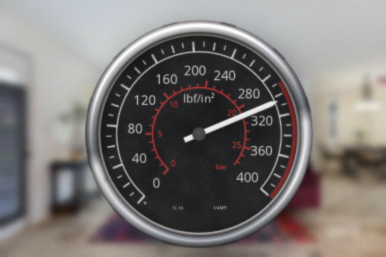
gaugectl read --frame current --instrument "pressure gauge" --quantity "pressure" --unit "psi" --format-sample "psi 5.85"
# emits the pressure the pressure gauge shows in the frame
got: psi 305
